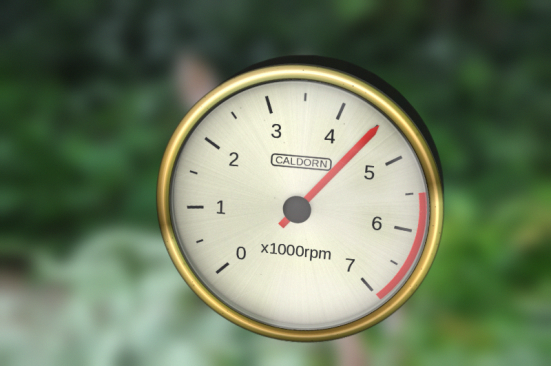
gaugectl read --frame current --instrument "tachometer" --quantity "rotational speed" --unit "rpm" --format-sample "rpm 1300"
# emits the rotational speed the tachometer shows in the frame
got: rpm 4500
